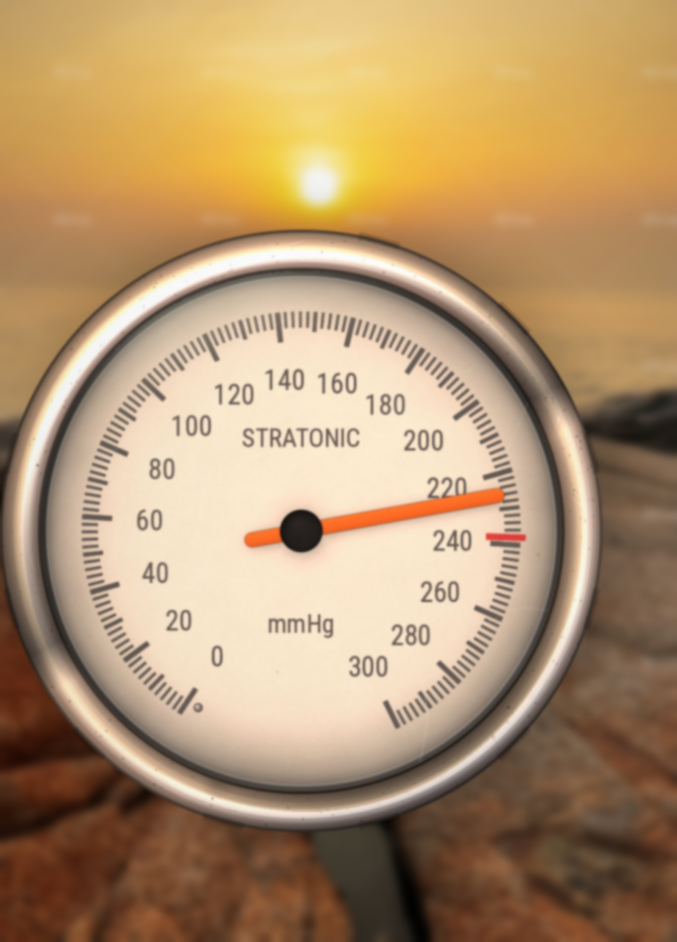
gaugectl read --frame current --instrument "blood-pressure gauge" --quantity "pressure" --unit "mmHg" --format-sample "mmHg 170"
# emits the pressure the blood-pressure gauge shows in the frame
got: mmHg 226
